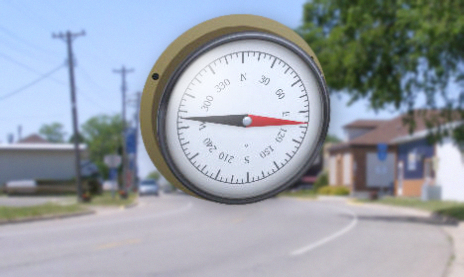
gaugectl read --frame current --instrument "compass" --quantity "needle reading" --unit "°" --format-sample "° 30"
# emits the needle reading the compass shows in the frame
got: ° 100
